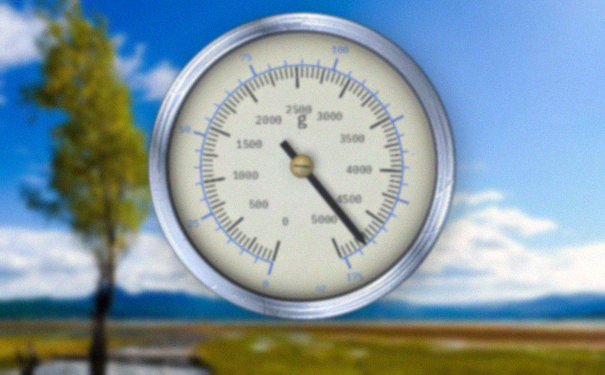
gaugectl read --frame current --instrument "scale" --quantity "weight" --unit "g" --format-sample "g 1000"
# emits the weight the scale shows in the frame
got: g 4750
